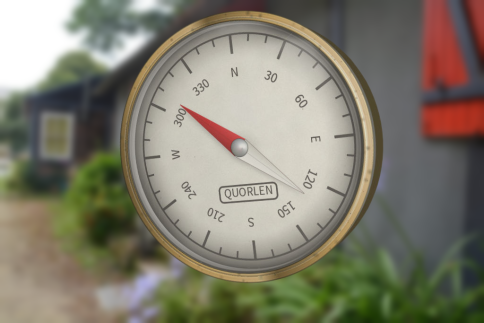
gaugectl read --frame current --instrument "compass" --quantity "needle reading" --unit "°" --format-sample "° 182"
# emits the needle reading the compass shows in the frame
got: ° 310
